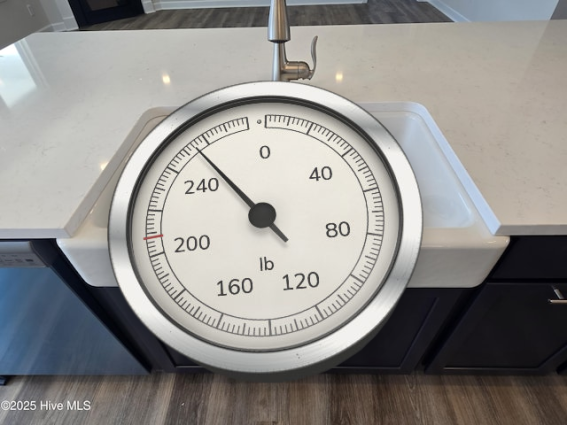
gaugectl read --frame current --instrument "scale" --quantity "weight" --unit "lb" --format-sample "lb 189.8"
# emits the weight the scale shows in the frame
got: lb 254
